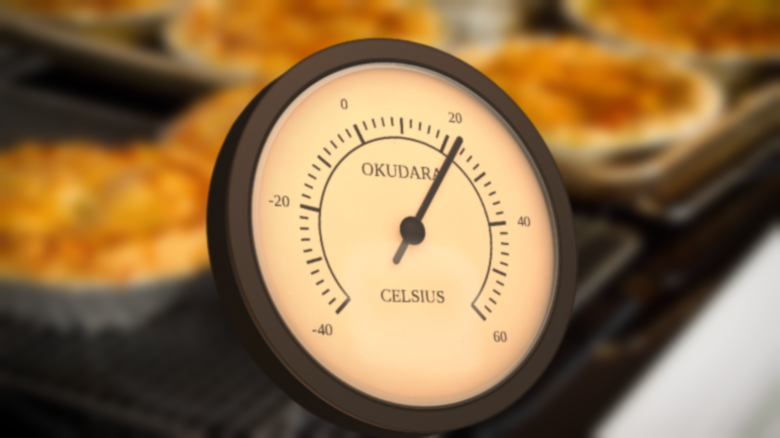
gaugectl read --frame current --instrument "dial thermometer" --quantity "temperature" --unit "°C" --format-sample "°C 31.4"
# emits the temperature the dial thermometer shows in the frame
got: °C 22
